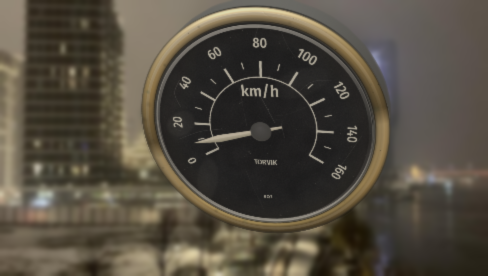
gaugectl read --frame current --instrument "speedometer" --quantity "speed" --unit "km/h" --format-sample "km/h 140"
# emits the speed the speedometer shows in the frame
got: km/h 10
